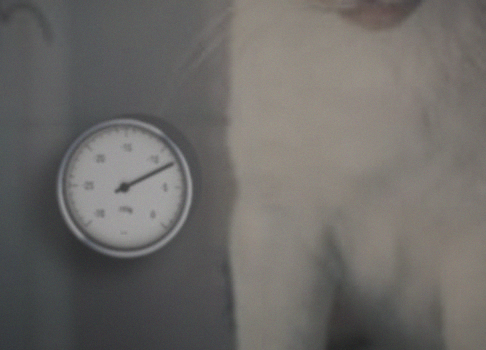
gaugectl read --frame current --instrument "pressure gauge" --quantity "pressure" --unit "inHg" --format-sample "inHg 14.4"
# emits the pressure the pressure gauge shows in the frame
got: inHg -8
